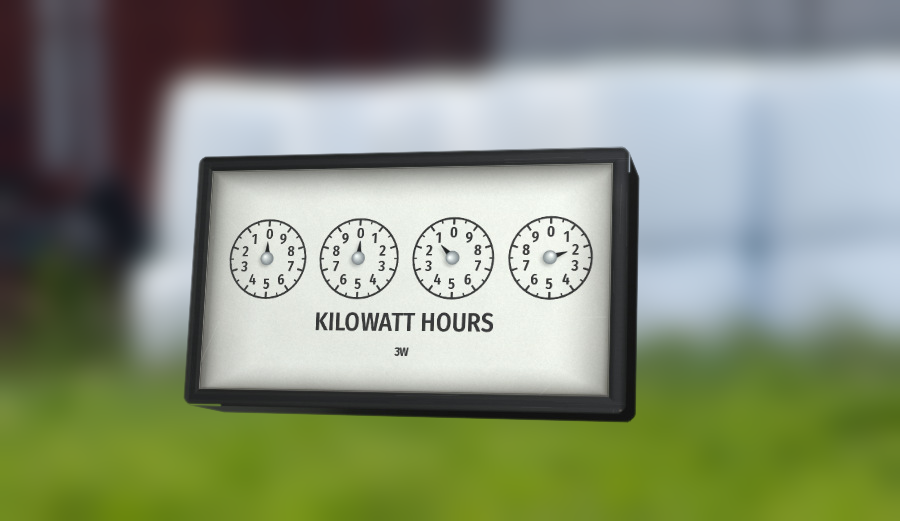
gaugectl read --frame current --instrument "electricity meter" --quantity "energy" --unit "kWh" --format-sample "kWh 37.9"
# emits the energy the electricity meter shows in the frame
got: kWh 12
